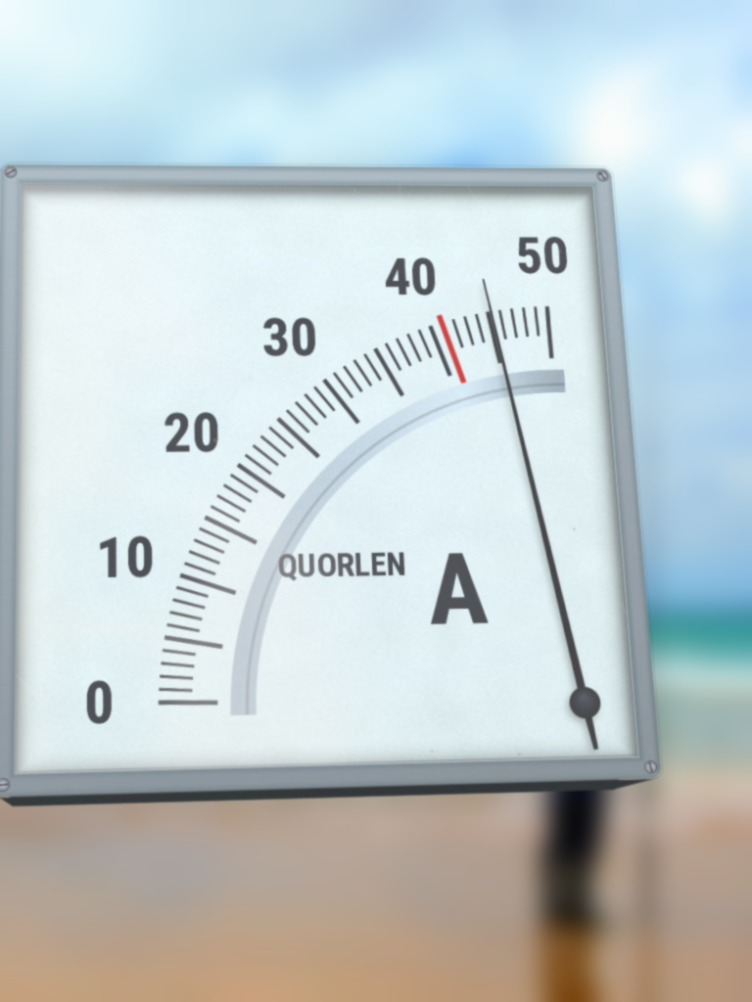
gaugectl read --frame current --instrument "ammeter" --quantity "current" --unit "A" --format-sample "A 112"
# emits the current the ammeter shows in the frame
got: A 45
